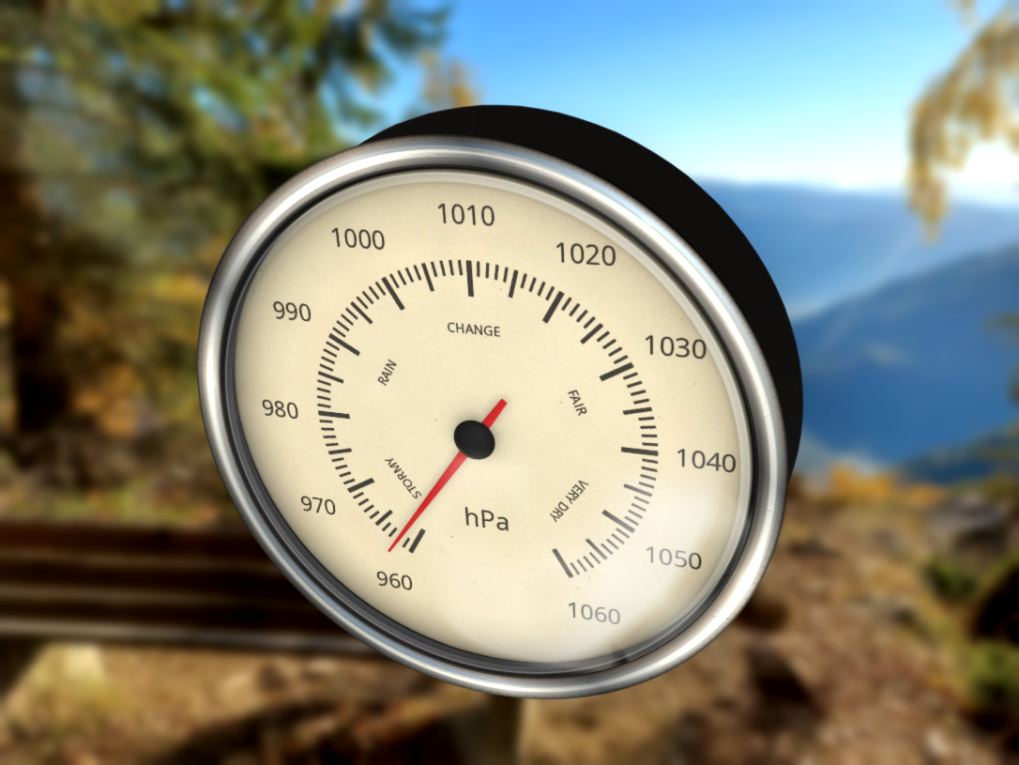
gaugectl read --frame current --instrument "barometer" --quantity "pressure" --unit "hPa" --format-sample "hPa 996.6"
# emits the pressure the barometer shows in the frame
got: hPa 962
